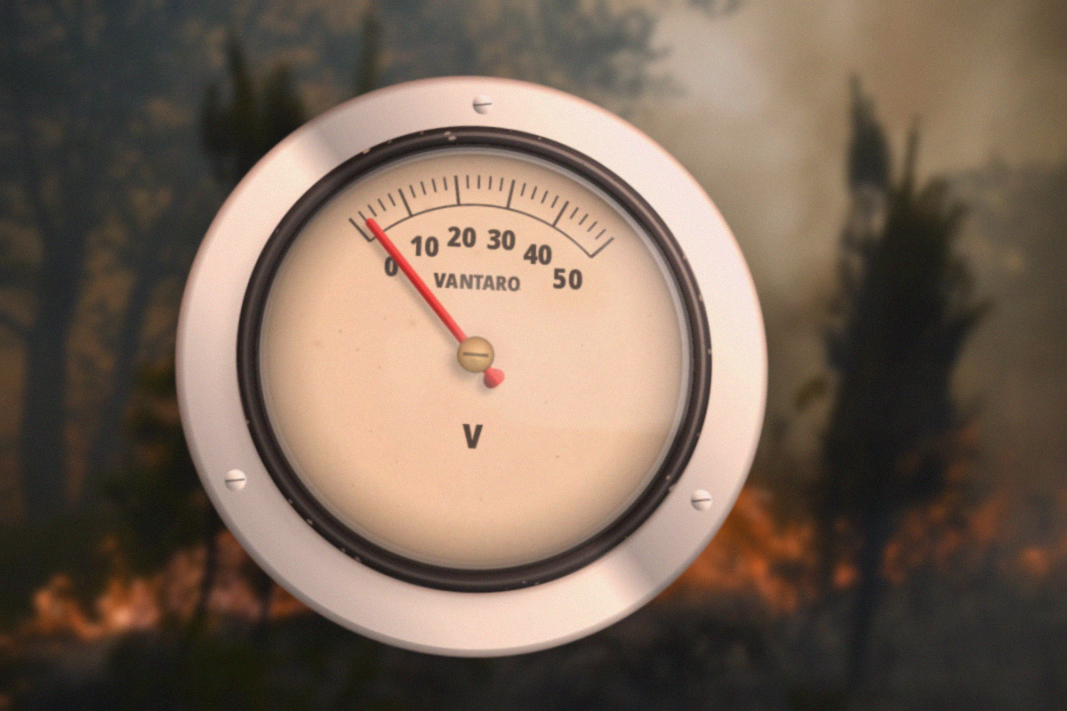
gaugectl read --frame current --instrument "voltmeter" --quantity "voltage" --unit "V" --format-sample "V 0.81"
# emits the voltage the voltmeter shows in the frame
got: V 2
